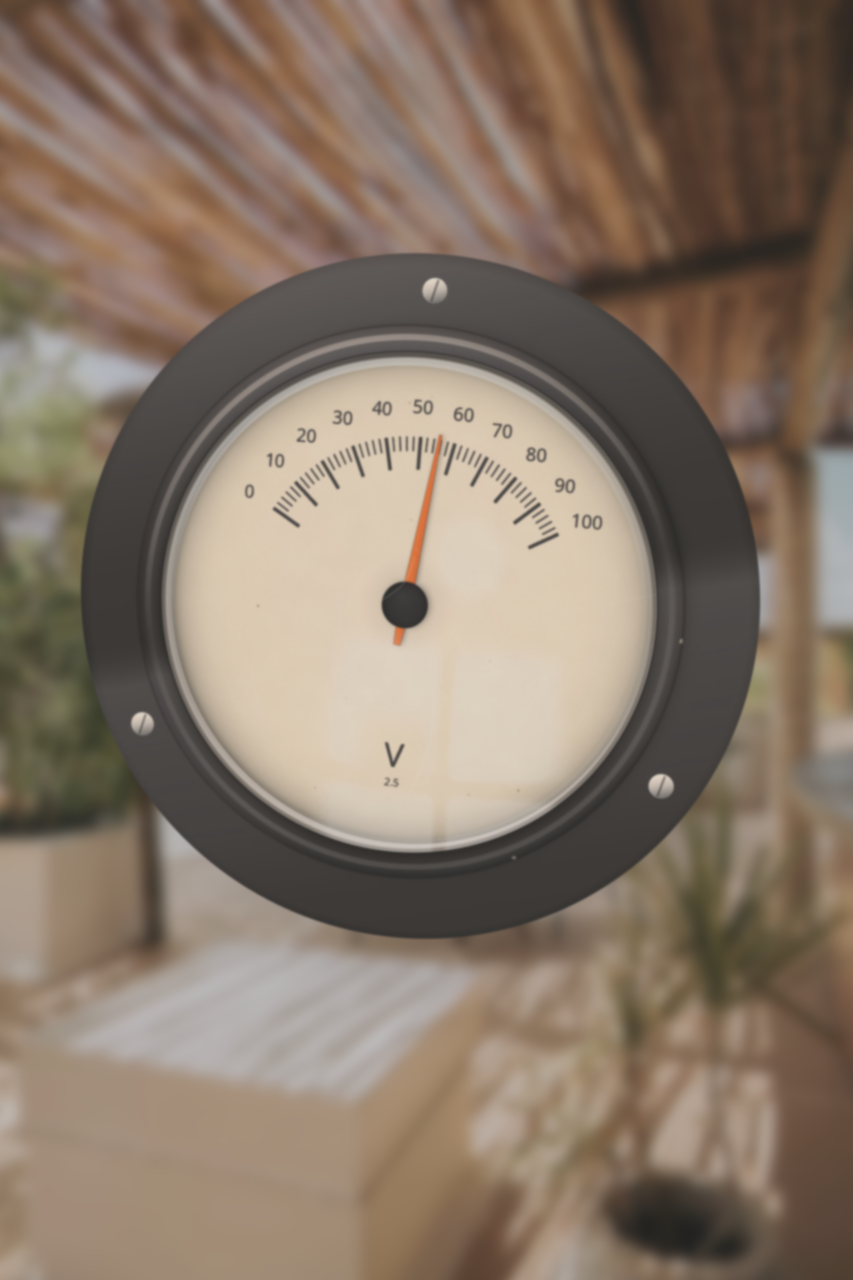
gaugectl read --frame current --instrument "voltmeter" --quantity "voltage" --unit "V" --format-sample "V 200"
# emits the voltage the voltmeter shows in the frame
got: V 56
